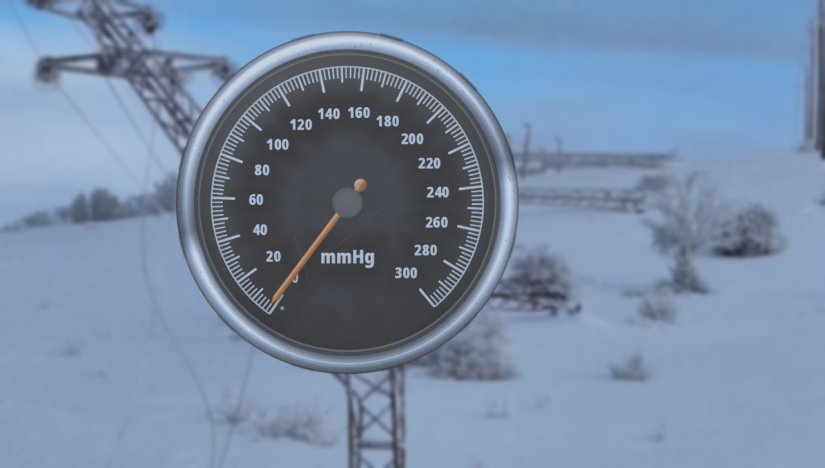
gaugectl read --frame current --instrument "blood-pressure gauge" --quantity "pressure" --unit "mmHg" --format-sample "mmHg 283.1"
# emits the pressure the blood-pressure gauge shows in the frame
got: mmHg 2
